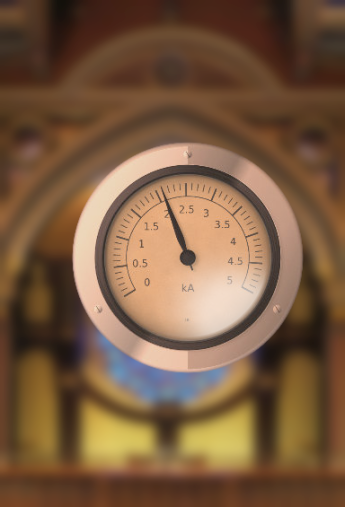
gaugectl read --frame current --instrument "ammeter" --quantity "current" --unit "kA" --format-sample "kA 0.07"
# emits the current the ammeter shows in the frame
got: kA 2.1
